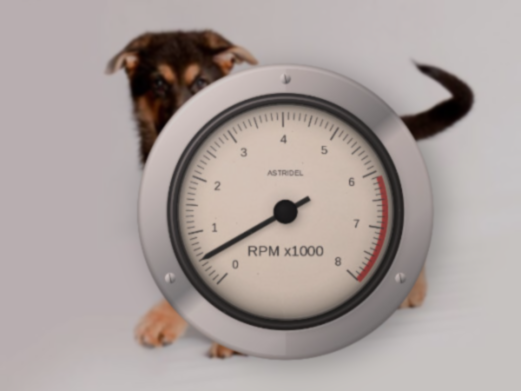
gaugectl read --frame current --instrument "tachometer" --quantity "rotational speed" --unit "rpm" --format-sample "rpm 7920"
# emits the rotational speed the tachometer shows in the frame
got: rpm 500
